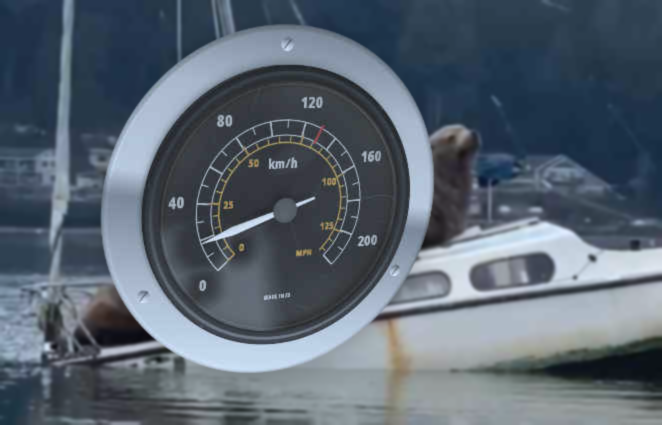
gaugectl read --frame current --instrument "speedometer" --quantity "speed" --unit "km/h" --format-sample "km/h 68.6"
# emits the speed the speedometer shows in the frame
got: km/h 20
